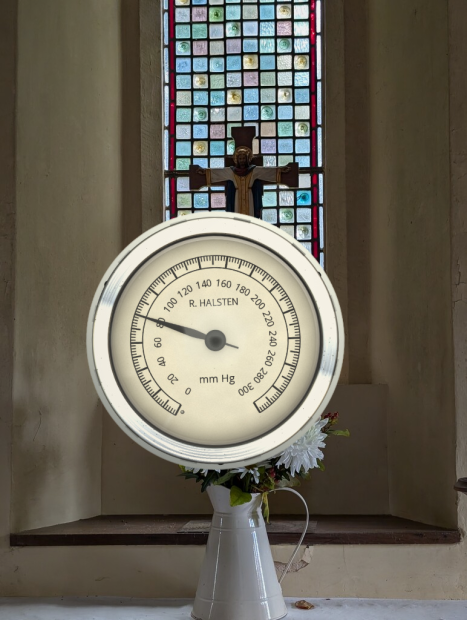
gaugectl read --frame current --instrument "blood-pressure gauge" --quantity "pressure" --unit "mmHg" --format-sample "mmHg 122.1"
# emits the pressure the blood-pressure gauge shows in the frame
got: mmHg 80
